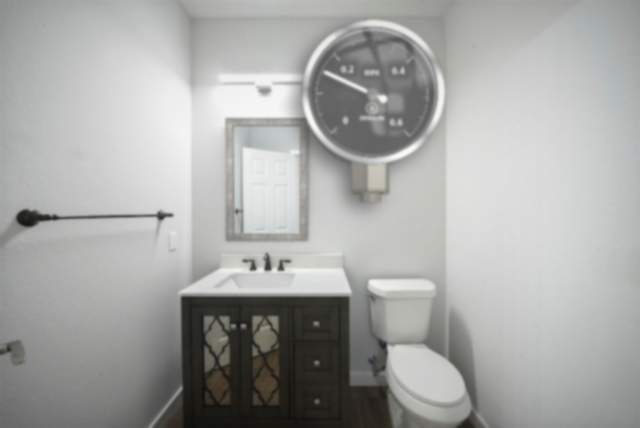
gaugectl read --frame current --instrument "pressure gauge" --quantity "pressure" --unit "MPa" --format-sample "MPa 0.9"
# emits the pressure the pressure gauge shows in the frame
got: MPa 0.15
